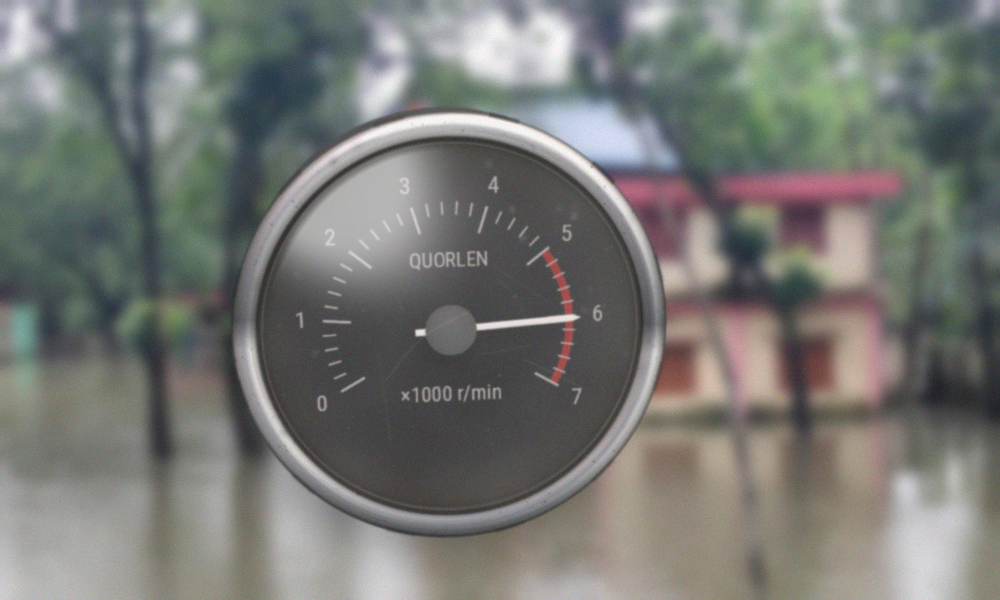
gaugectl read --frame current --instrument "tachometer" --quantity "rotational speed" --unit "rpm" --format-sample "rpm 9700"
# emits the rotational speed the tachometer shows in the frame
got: rpm 6000
